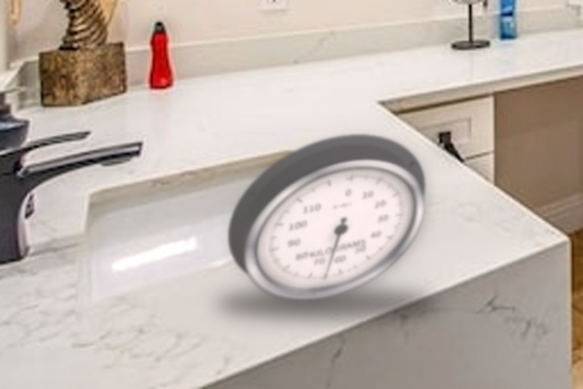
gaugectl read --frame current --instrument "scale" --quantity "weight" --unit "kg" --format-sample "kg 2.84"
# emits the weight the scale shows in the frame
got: kg 65
